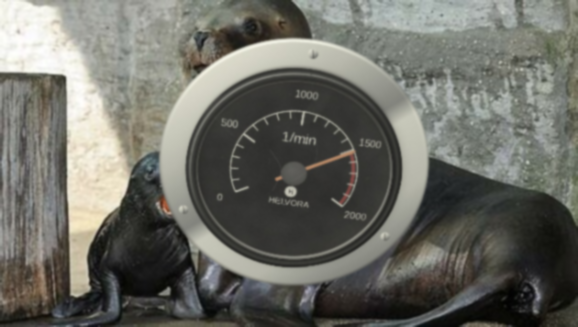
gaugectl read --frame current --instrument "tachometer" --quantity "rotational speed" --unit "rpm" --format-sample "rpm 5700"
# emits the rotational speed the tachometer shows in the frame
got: rpm 1500
